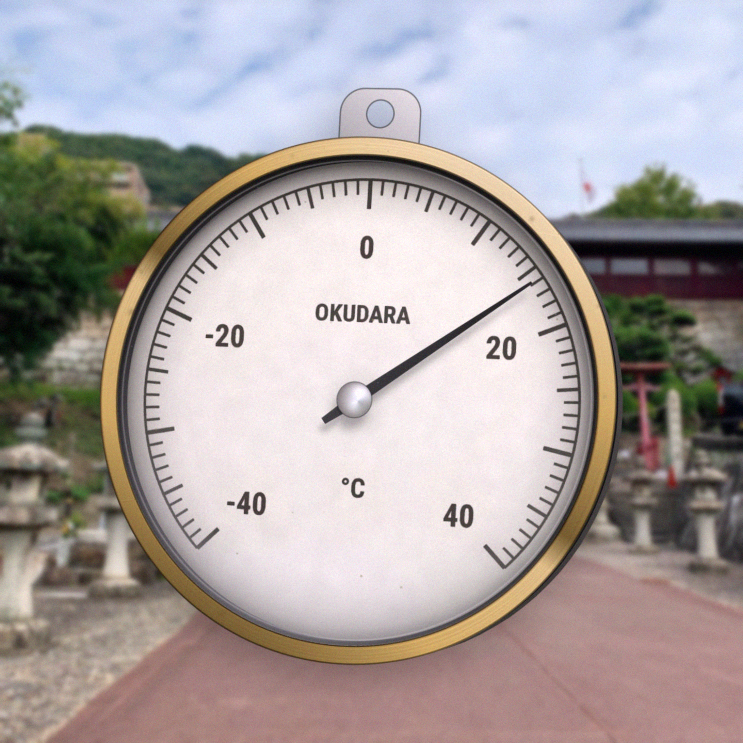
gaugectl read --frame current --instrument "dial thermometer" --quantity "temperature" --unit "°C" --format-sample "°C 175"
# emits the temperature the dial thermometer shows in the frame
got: °C 16
